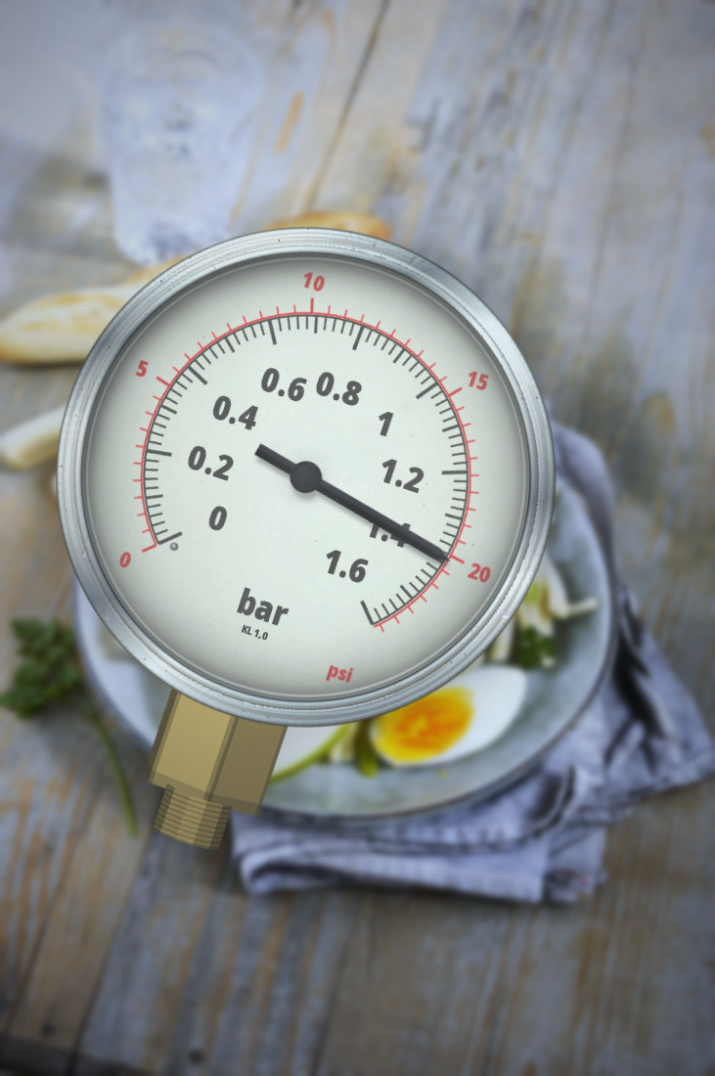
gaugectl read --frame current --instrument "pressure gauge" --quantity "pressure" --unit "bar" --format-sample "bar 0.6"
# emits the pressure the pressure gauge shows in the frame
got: bar 1.39
